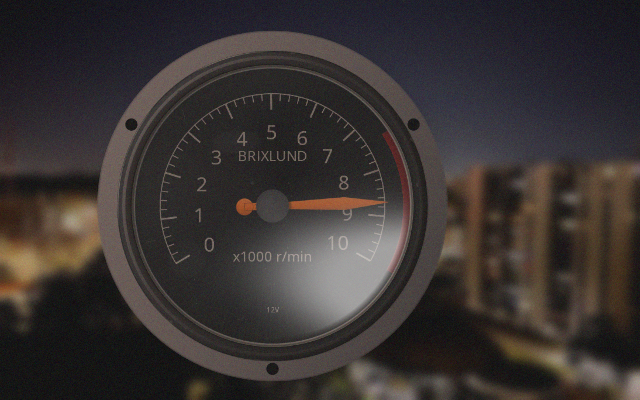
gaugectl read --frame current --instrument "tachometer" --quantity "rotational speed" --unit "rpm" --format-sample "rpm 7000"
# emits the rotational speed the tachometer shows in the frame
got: rpm 8700
